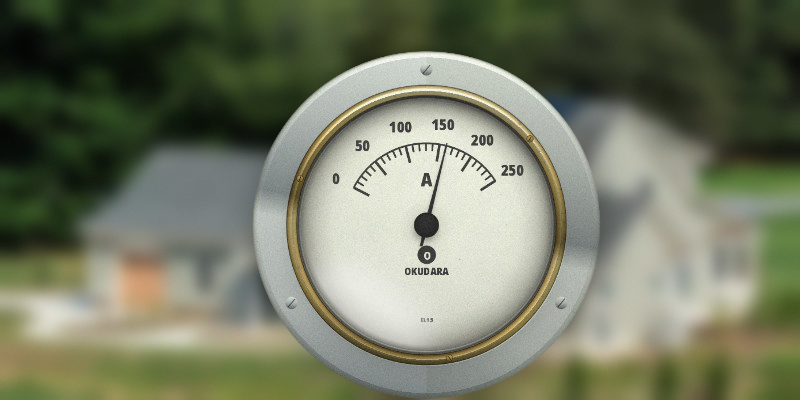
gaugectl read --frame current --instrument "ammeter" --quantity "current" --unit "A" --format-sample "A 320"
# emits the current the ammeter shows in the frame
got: A 160
